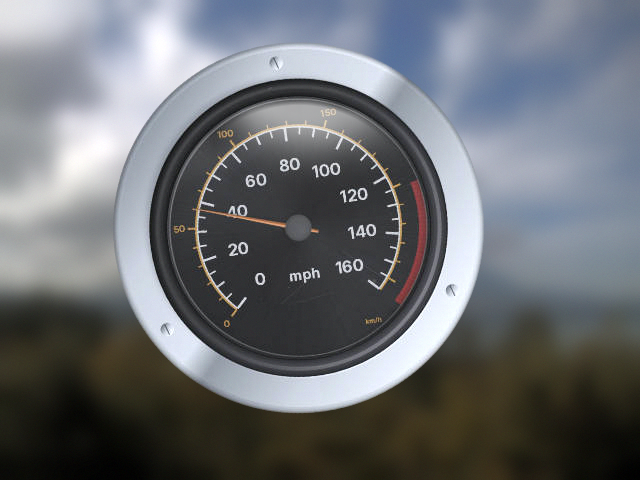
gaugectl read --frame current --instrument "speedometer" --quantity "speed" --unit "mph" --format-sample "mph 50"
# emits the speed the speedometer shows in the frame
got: mph 37.5
